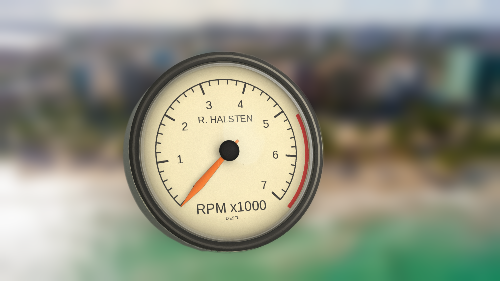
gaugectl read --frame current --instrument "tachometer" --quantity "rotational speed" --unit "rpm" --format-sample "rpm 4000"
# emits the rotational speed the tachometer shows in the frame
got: rpm 0
